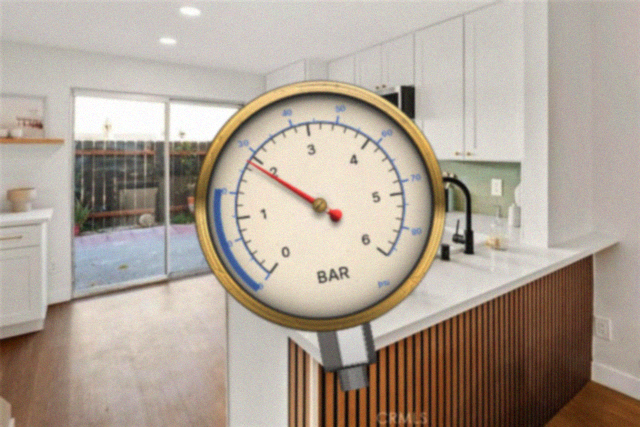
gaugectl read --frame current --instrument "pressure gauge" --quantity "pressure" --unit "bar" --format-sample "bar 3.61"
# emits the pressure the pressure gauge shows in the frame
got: bar 1.9
